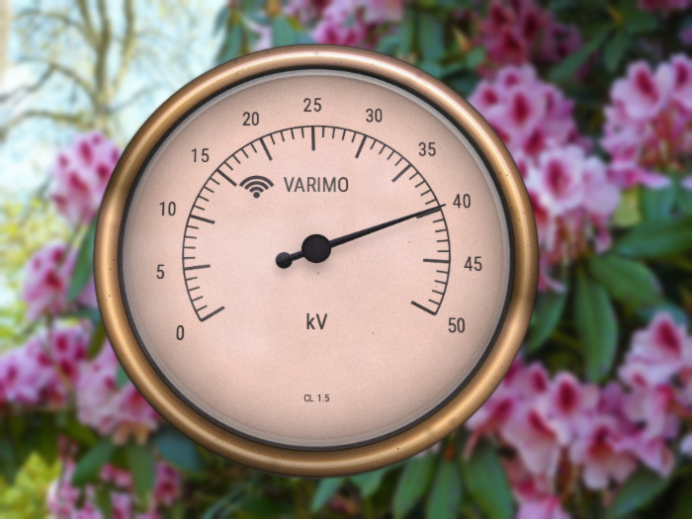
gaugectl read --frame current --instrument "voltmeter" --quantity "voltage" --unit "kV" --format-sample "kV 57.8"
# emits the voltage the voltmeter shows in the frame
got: kV 40
